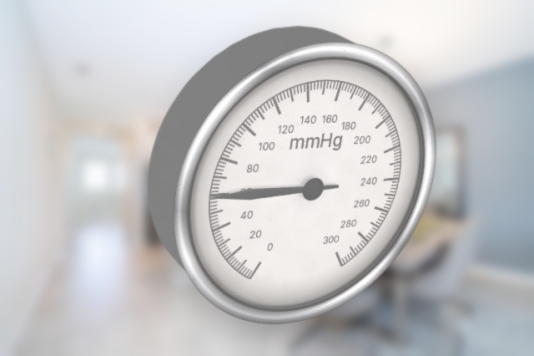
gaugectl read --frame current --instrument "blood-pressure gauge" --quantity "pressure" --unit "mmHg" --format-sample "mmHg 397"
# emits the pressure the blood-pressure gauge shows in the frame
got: mmHg 60
